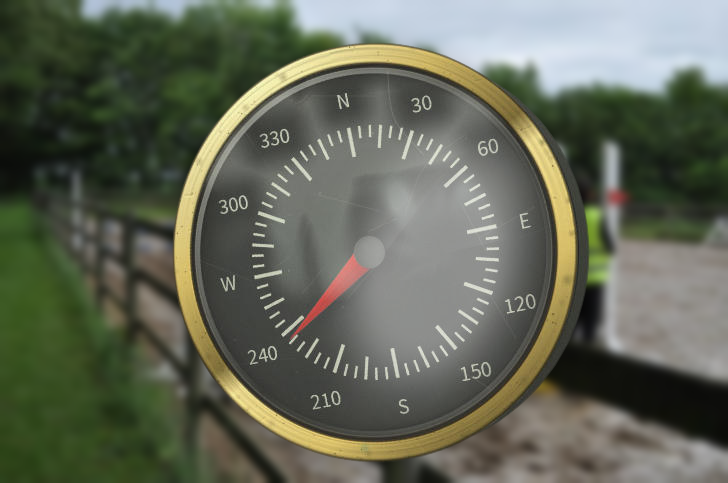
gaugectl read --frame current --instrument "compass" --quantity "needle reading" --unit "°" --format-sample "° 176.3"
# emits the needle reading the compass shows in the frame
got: ° 235
